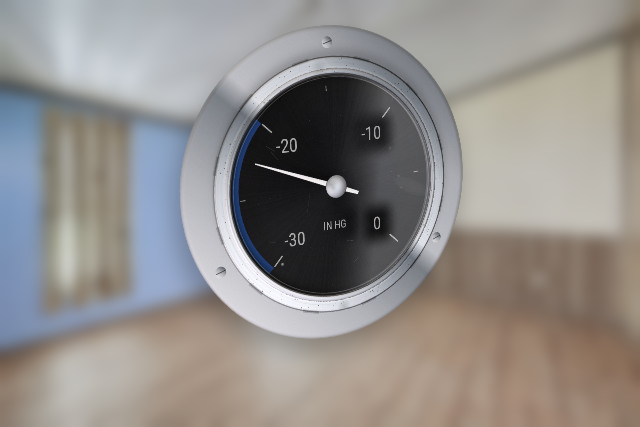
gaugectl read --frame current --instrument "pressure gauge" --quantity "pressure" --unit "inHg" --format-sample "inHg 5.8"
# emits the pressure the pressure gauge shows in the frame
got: inHg -22.5
